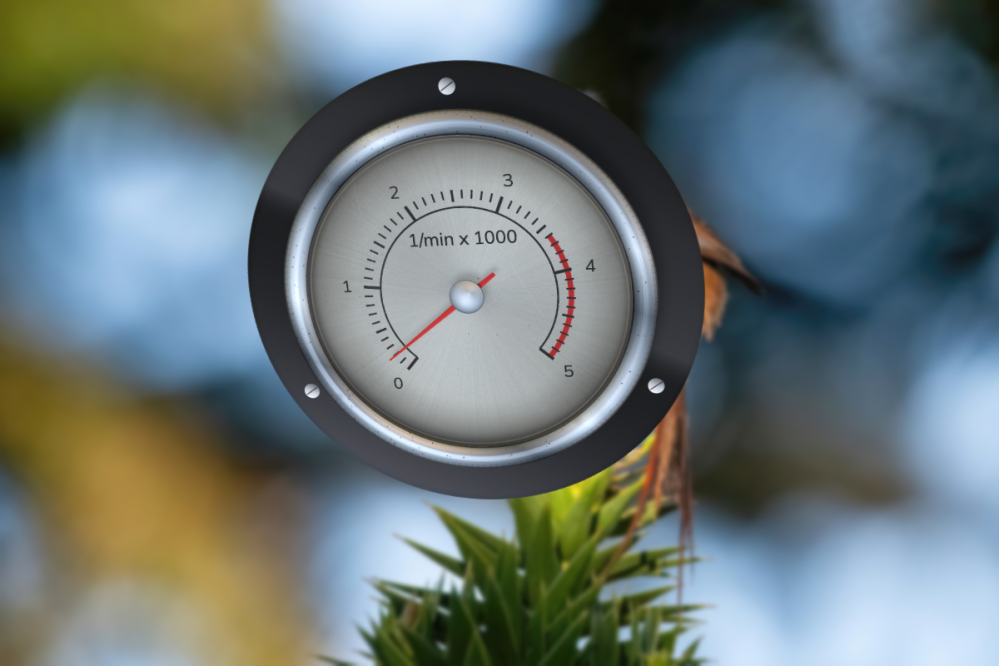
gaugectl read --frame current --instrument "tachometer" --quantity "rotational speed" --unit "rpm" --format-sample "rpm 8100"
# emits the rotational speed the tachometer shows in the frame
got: rpm 200
